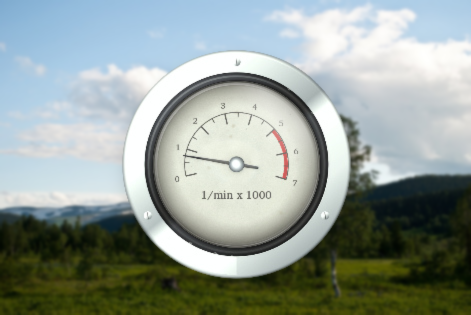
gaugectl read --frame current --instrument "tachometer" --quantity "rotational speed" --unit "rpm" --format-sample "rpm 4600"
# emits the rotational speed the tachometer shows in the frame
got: rpm 750
